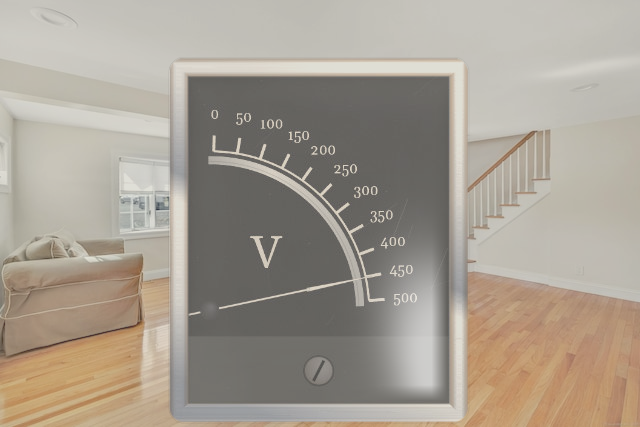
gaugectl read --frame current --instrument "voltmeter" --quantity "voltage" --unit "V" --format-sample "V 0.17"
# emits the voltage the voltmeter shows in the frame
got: V 450
